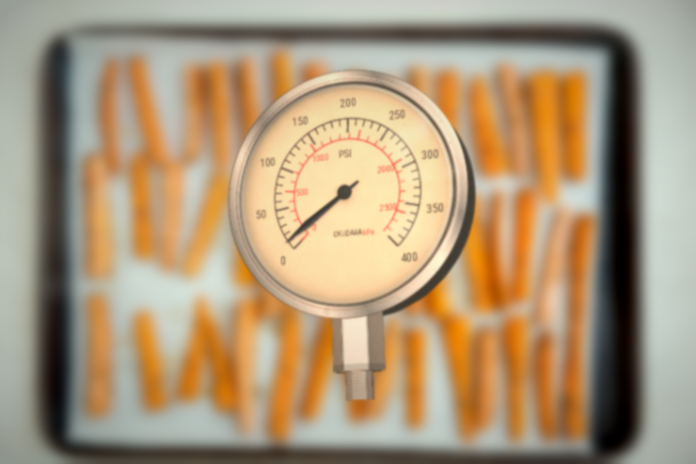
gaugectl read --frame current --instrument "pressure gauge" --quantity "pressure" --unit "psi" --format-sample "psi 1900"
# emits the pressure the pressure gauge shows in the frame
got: psi 10
